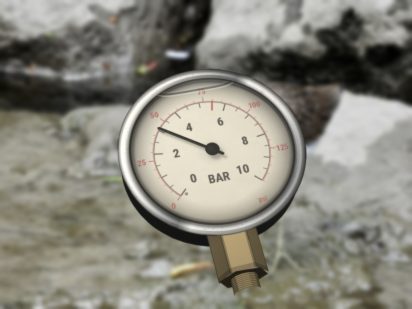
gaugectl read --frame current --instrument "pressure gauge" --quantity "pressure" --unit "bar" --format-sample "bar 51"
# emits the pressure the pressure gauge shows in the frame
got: bar 3
